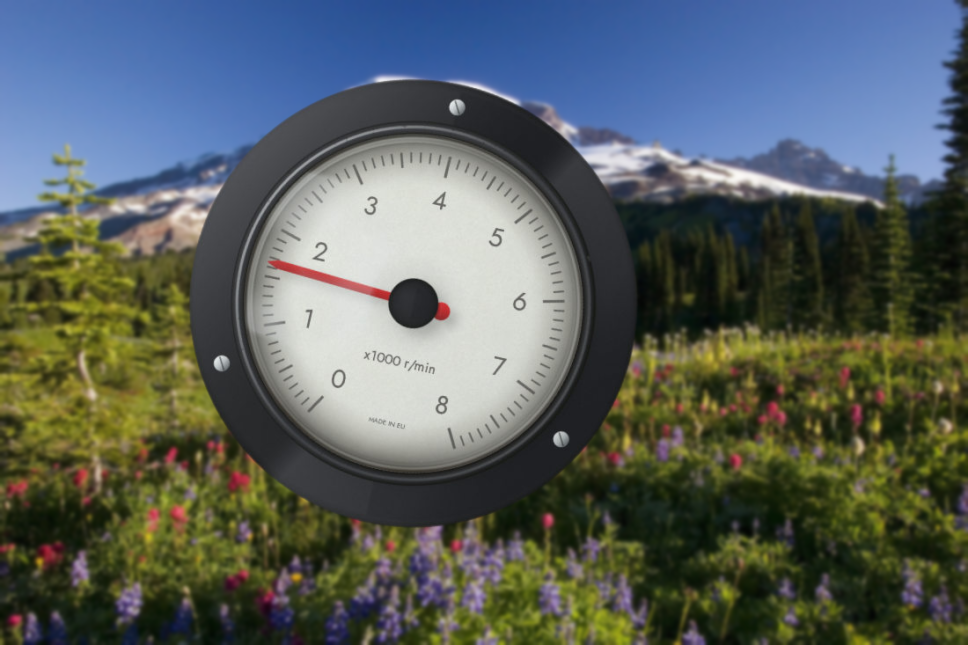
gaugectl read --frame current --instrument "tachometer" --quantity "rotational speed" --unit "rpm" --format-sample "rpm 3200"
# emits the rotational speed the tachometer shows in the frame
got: rpm 1650
